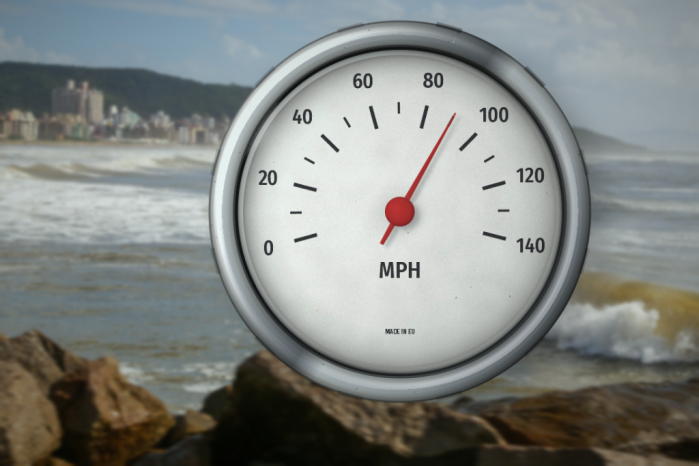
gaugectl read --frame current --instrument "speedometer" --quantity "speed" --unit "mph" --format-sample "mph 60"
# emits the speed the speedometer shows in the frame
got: mph 90
